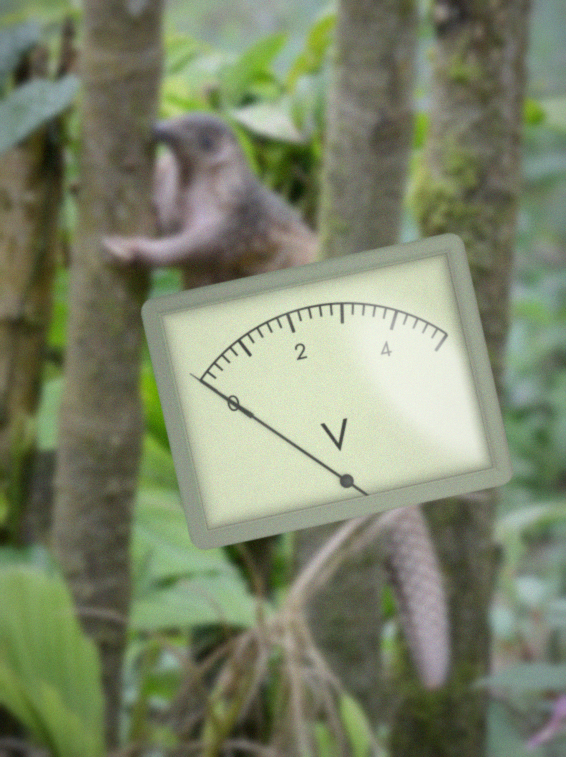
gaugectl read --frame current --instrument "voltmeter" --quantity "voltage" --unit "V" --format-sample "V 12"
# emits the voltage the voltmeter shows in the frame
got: V 0
